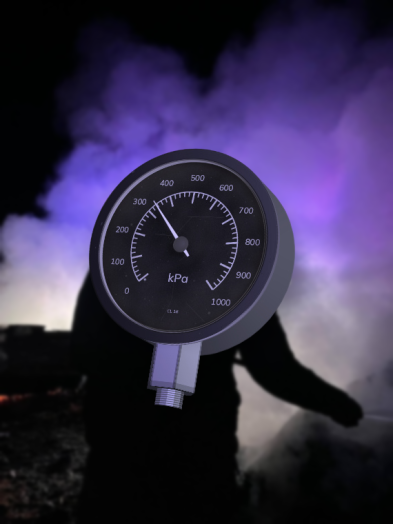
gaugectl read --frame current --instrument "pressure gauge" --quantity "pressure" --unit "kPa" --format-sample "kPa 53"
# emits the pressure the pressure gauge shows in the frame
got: kPa 340
